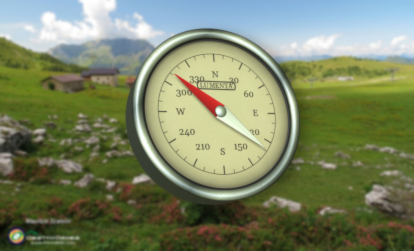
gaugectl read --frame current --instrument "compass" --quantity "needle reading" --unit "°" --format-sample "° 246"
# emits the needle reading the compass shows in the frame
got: ° 310
